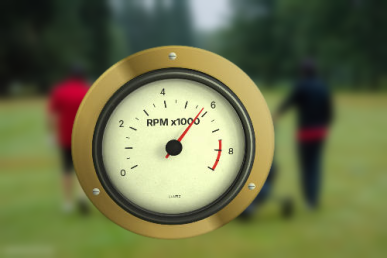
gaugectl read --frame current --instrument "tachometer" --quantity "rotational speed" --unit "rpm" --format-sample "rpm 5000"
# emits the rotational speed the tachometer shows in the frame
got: rpm 5750
